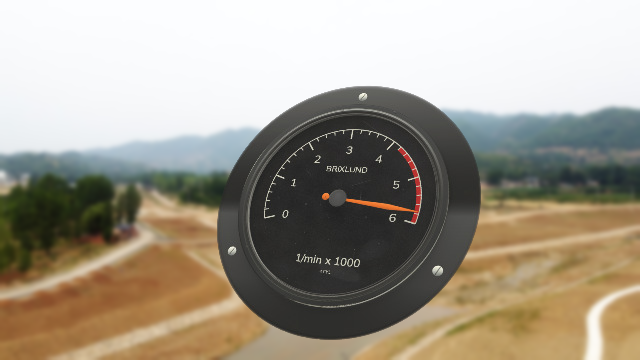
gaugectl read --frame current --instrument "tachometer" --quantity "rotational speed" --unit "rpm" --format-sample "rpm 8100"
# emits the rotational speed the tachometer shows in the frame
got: rpm 5800
